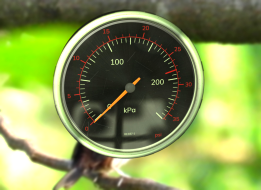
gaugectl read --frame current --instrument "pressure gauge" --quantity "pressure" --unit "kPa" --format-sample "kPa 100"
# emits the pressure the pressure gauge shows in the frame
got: kPa 0
